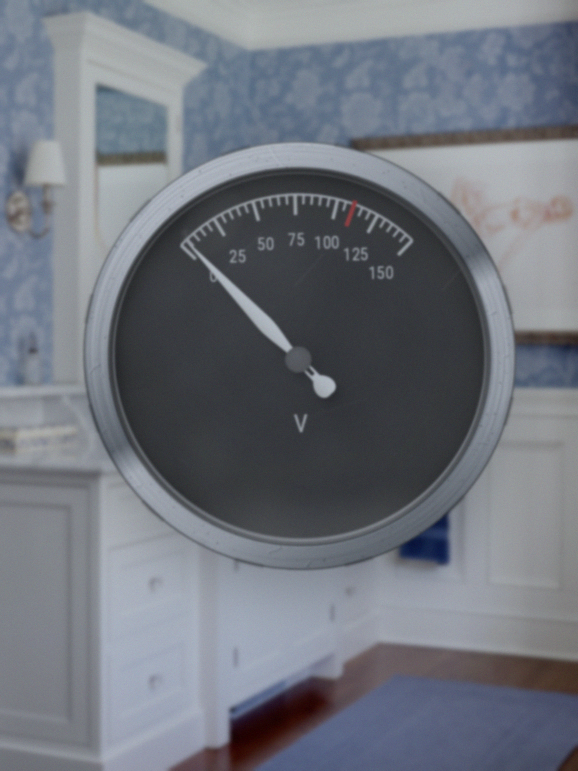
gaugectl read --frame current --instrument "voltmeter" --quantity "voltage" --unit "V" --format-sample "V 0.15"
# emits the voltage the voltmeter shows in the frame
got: V 5
